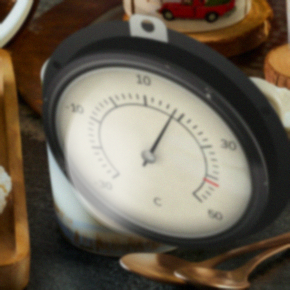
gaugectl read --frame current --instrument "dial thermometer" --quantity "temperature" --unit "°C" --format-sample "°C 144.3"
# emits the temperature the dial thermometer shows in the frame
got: °C 18
